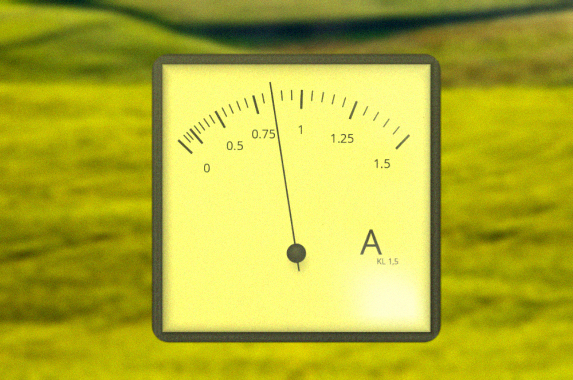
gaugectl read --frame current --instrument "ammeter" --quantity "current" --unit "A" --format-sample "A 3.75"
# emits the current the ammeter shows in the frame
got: A 0.85
